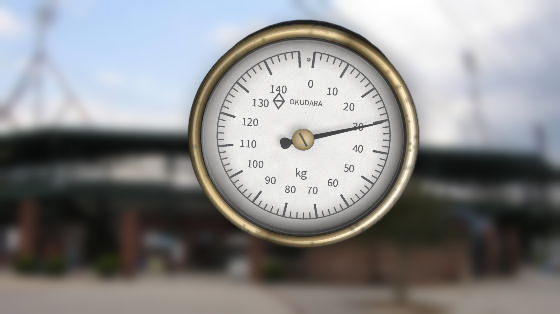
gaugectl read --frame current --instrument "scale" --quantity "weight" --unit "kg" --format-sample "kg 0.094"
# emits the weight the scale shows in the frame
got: kg 30
